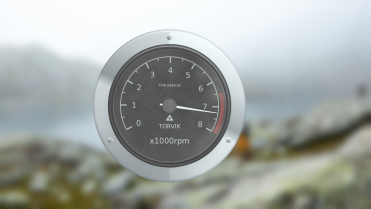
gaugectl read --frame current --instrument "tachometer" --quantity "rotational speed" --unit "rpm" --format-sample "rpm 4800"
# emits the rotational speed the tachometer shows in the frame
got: rpm 7250
